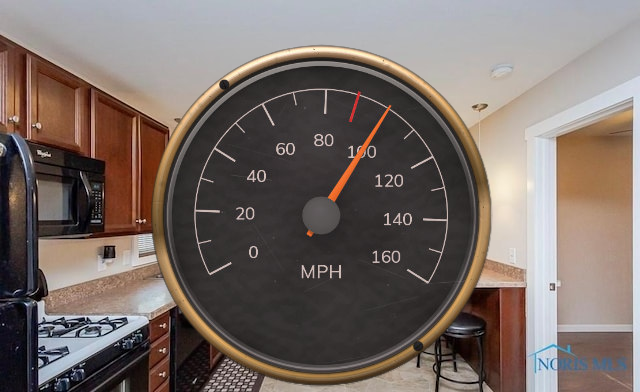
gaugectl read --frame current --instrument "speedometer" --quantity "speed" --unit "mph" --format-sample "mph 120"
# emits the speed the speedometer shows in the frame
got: mph 100
